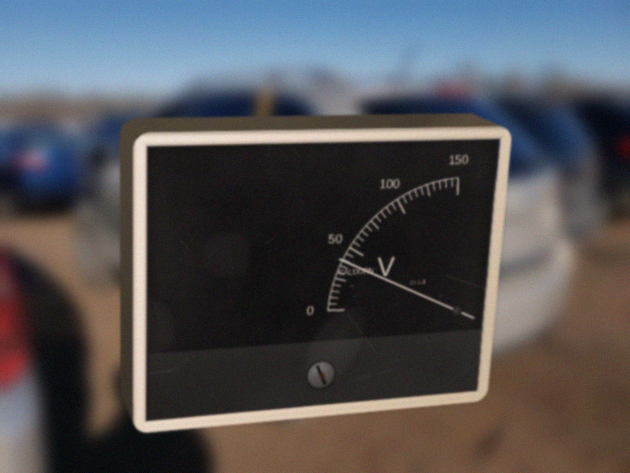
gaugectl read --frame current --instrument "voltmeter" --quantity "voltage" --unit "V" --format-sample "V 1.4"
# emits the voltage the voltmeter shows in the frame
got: V 40
